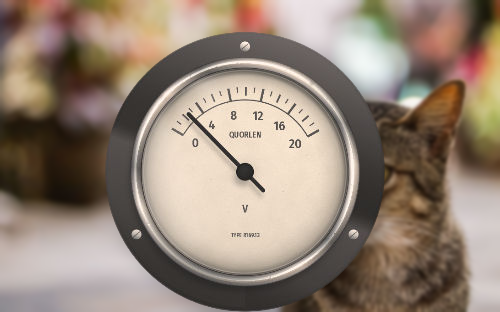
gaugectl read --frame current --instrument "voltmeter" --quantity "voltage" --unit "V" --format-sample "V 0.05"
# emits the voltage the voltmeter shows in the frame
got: V 2.5
